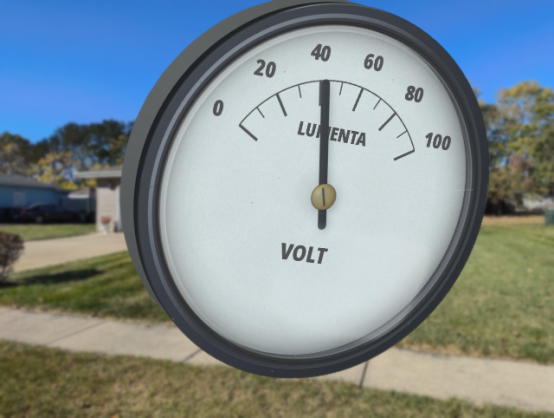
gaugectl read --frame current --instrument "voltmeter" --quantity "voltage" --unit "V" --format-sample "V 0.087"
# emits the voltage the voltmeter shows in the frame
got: V 40
